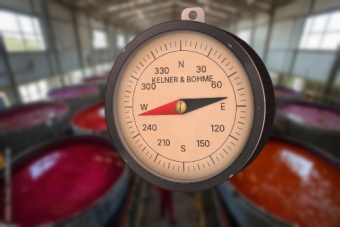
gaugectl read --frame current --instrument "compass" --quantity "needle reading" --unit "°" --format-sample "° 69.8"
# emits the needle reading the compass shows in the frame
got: ° 260
